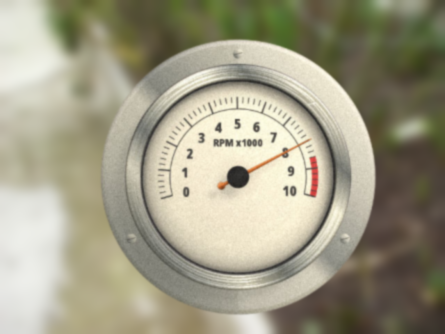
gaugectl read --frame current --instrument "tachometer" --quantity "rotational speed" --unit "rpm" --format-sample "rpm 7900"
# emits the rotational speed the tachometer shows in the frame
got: rpm 8000
